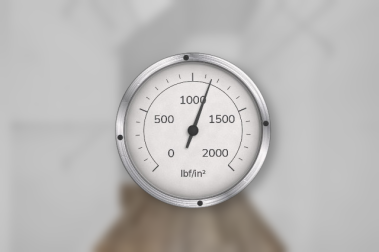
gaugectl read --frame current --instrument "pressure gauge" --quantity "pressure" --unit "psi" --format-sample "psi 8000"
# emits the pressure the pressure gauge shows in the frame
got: psi 1150
